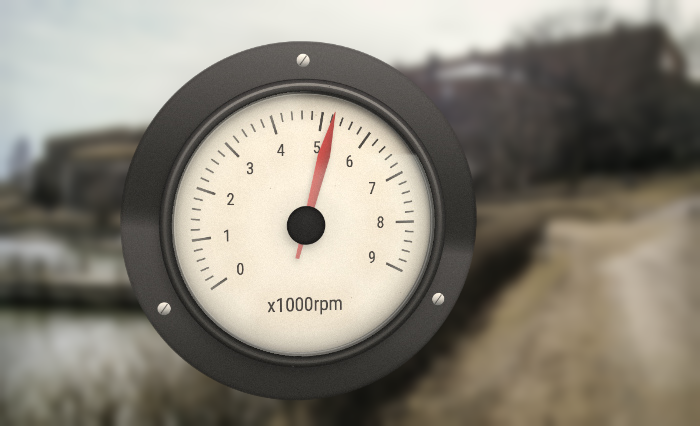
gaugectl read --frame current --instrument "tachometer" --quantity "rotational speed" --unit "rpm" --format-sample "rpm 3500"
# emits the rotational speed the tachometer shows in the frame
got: rpm 5200
